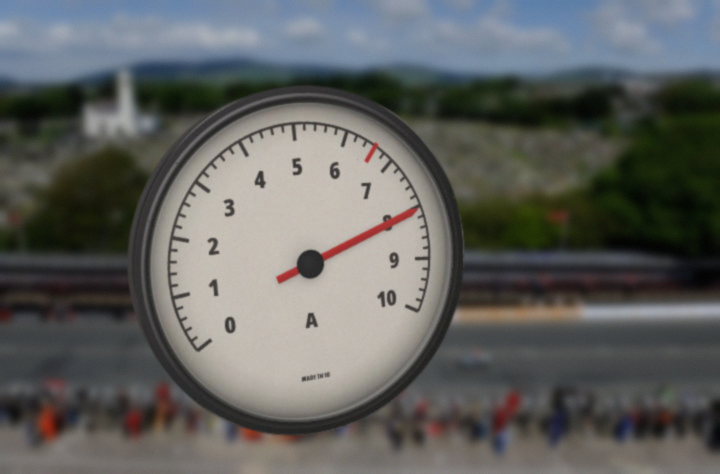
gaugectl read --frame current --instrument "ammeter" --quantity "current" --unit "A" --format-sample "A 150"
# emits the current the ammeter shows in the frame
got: A 8
